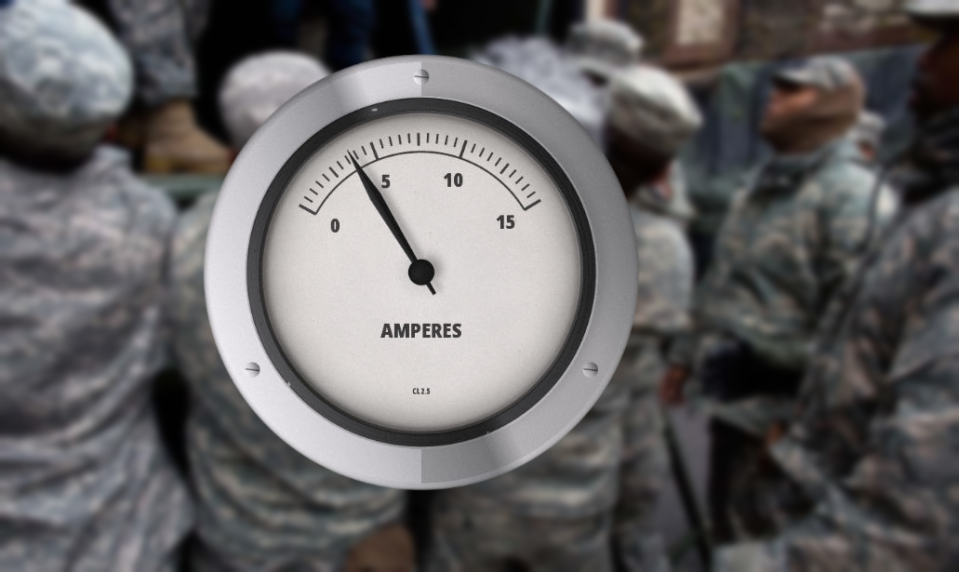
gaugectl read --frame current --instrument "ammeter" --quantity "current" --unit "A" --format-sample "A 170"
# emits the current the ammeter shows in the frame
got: A 3.75
